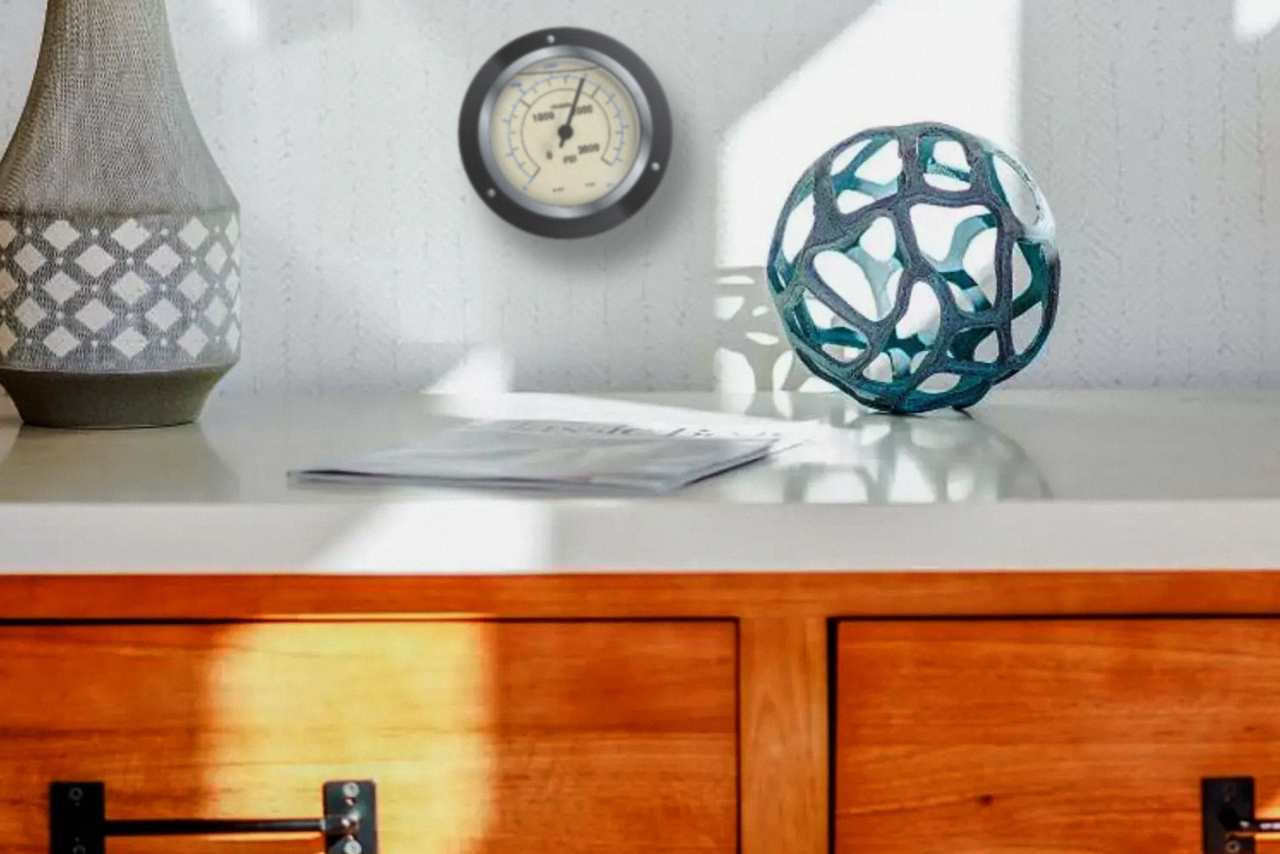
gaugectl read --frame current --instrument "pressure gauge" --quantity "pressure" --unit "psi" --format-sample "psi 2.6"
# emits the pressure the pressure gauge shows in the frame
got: psi 1800
